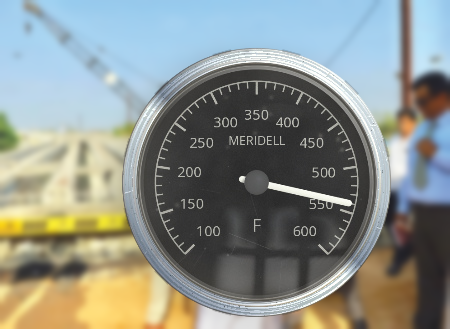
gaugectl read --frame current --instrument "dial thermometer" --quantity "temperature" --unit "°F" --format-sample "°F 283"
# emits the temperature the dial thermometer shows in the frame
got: °F 540
